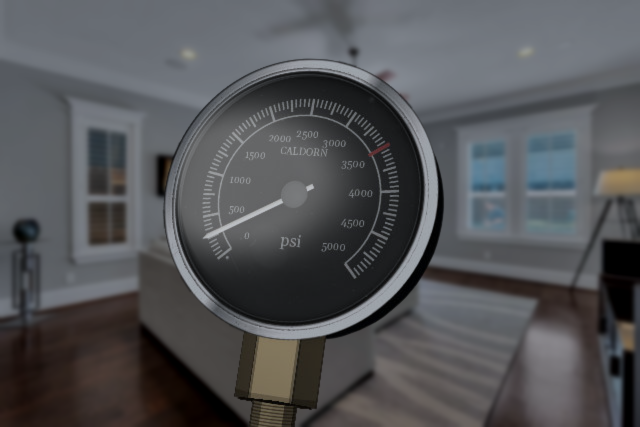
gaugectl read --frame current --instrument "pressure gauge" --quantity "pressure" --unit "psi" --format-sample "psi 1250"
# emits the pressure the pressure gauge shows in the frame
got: psi 250
